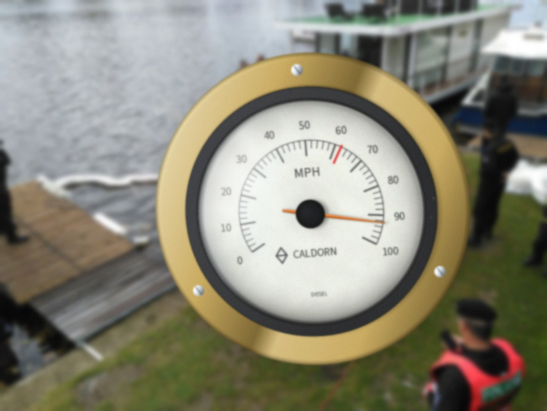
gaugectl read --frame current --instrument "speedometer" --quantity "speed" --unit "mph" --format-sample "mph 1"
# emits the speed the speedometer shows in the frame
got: mph 92
